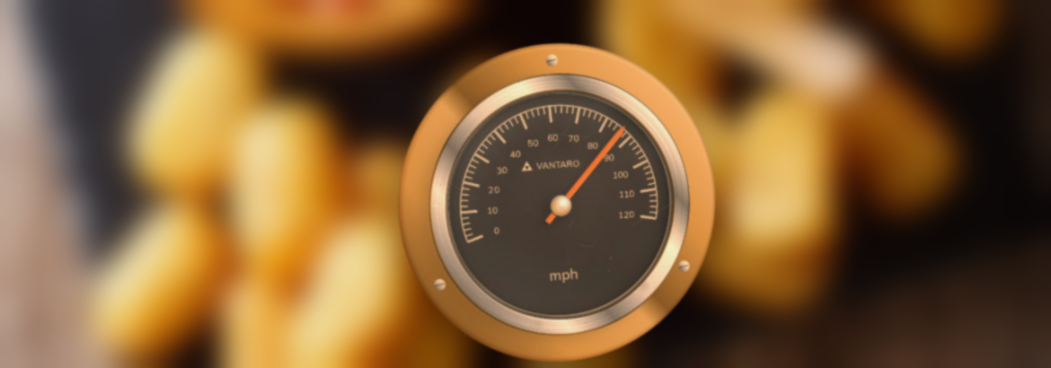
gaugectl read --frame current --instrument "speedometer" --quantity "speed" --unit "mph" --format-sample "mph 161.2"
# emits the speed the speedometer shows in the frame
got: mph 86
